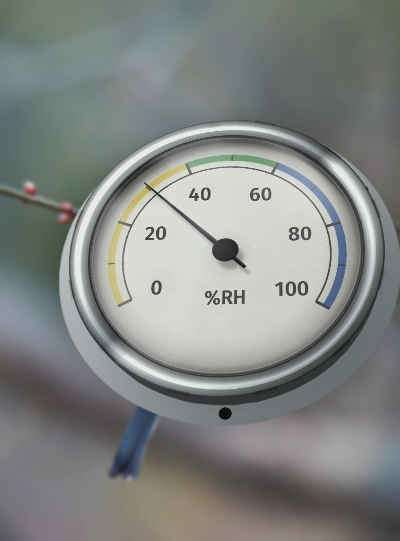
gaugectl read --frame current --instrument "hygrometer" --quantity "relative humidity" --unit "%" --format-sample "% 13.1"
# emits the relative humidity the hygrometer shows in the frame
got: % 30
